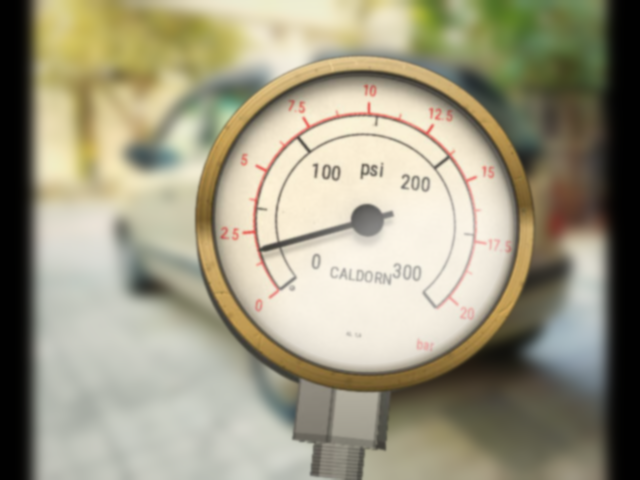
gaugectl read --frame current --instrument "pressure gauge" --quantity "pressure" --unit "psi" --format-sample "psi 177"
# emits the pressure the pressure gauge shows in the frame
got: psi 25
